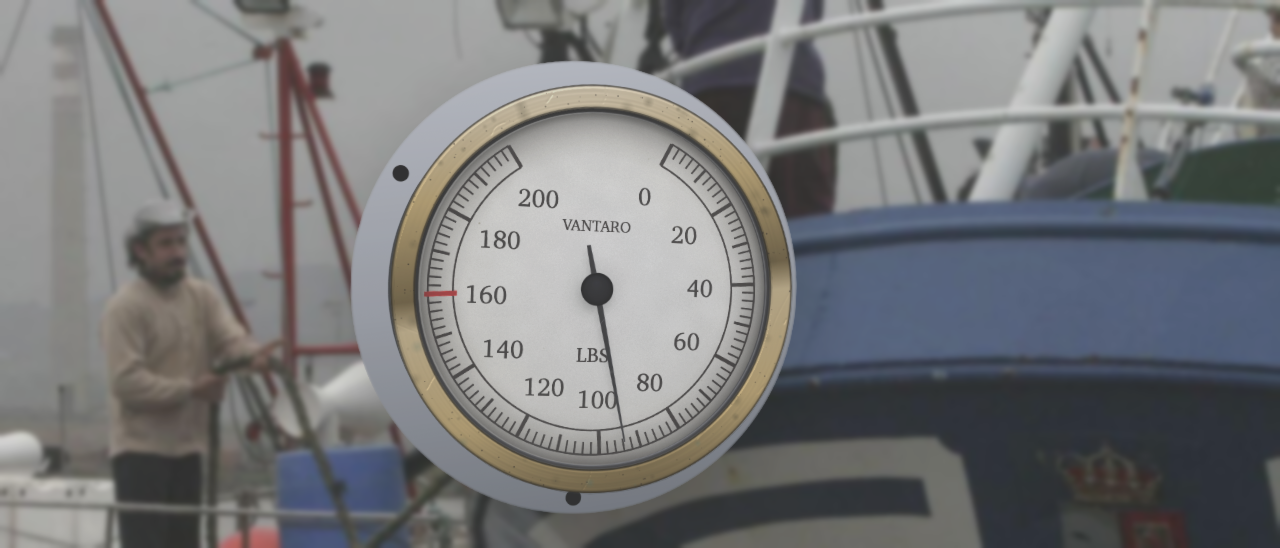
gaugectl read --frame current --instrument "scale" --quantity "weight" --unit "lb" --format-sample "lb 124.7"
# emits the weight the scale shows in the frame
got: lb 94
